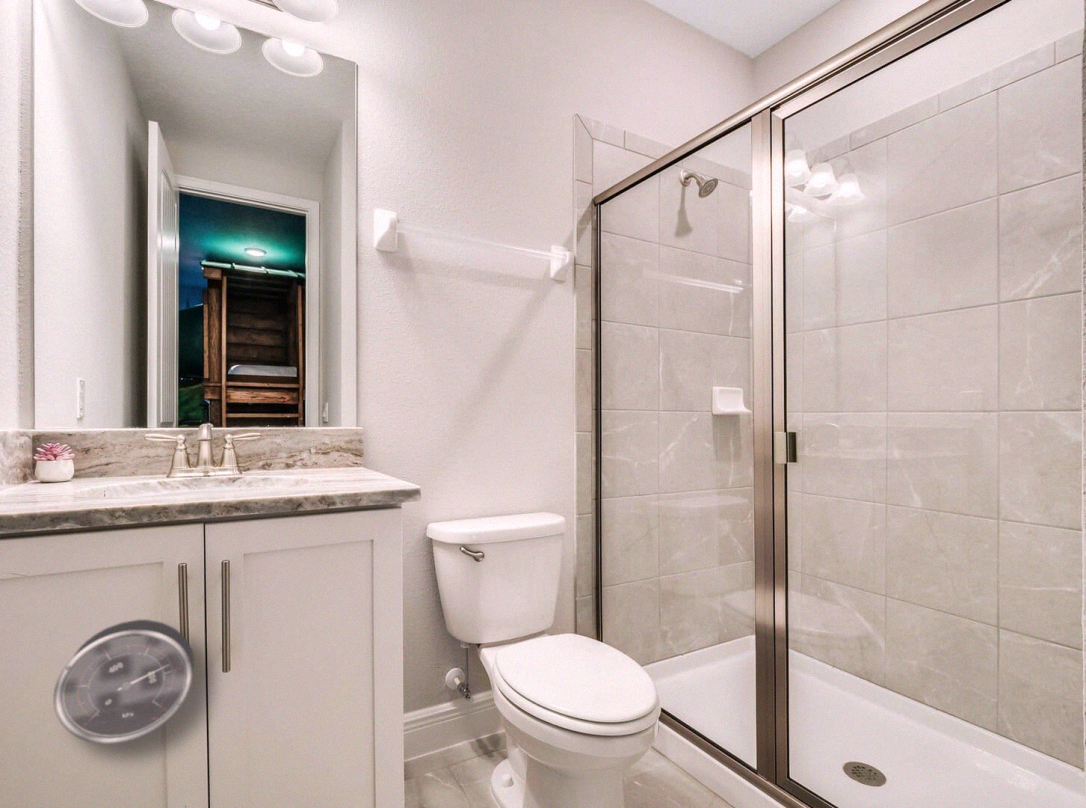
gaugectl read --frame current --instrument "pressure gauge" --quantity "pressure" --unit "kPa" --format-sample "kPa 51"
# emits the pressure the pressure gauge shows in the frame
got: kPa 750
